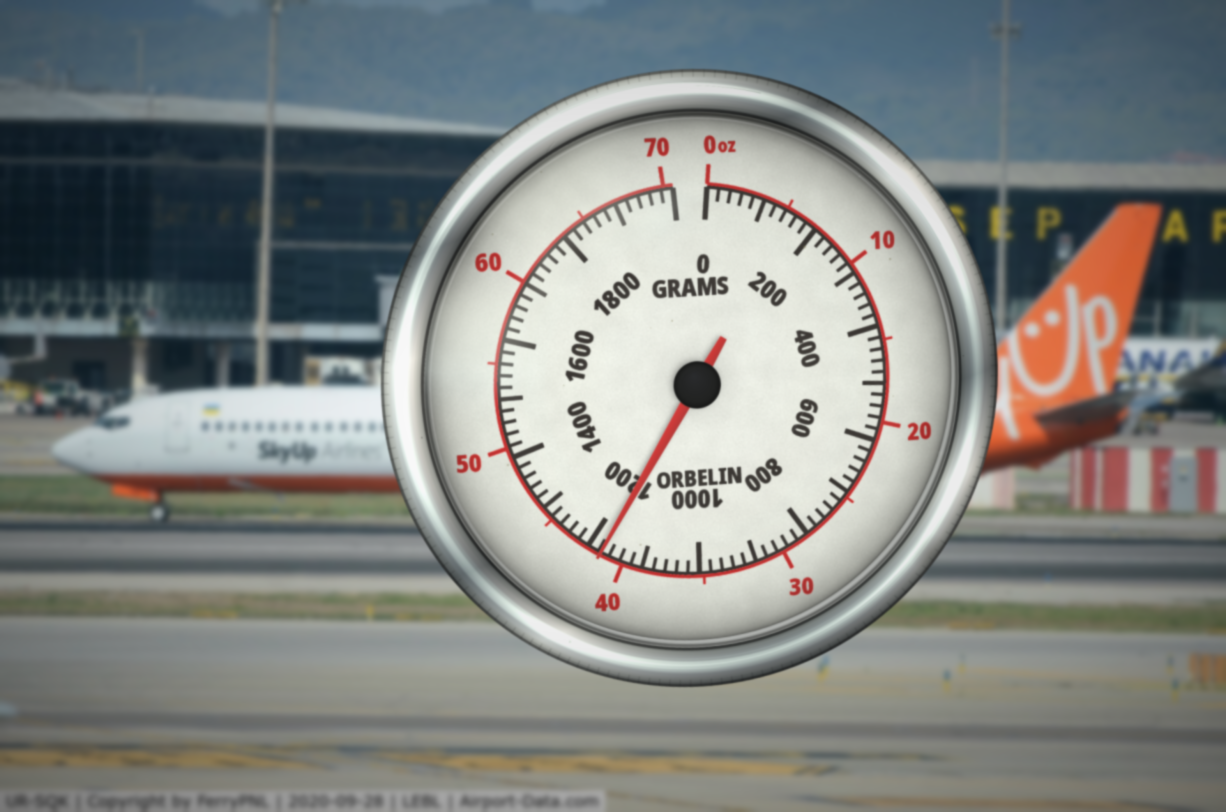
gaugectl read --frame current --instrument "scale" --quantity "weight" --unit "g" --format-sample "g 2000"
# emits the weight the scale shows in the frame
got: g 1180
